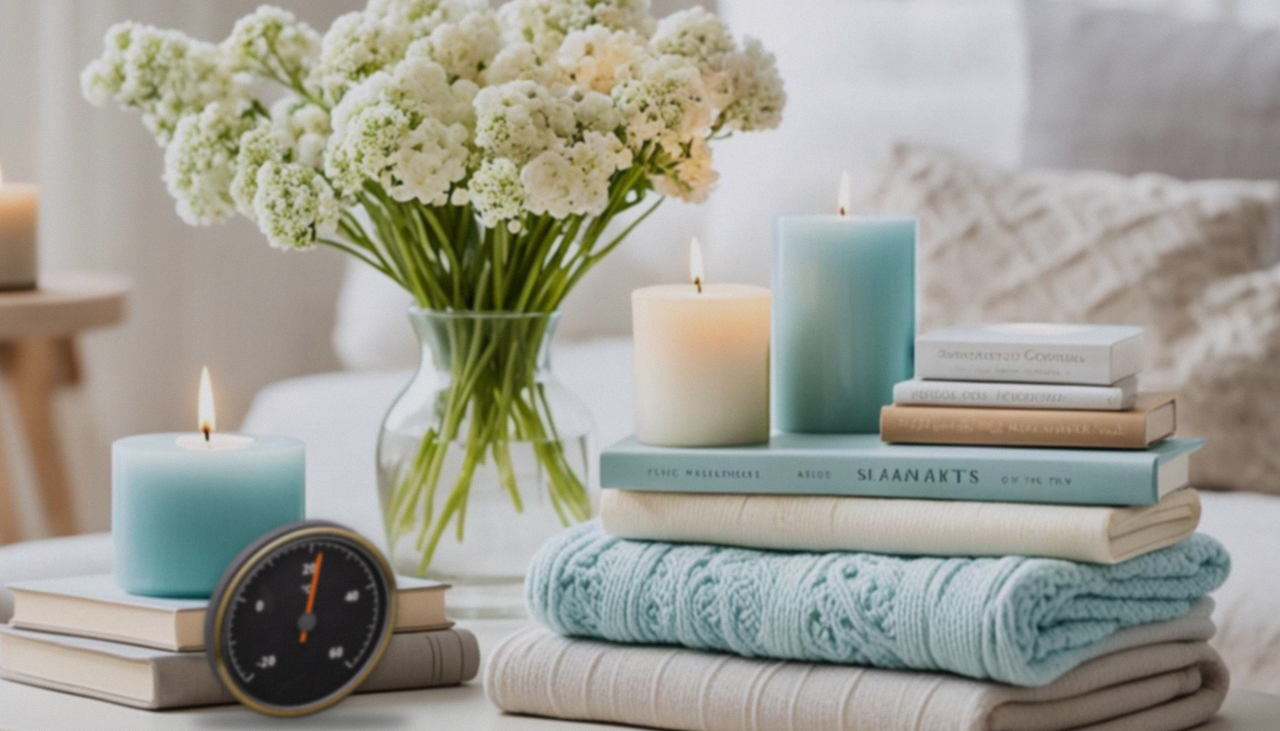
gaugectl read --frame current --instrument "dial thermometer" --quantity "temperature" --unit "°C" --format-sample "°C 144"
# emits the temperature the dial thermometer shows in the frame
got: °C 22
